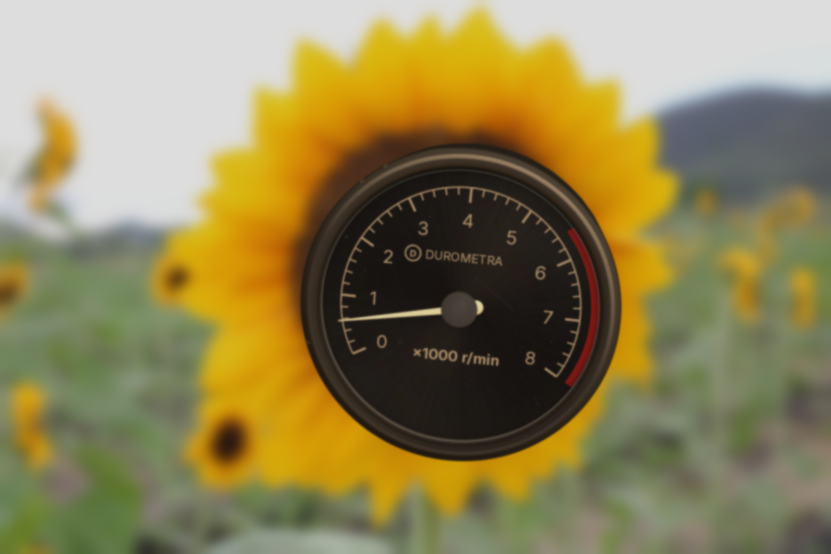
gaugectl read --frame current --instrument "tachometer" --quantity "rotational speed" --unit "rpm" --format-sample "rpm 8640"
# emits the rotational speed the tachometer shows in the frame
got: rpm 600
